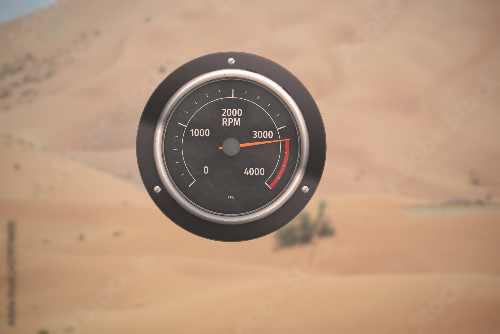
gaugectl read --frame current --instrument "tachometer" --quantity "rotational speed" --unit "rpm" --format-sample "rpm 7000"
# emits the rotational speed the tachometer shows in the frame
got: rpm 3200
